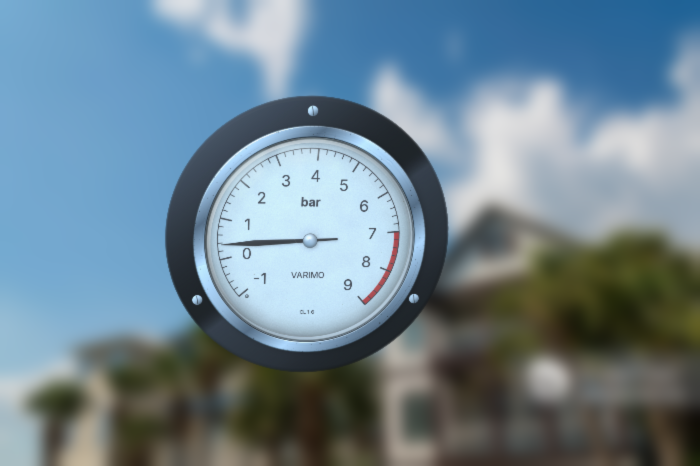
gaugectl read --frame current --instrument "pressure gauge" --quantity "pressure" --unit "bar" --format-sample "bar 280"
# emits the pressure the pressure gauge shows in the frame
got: bar 0.4
